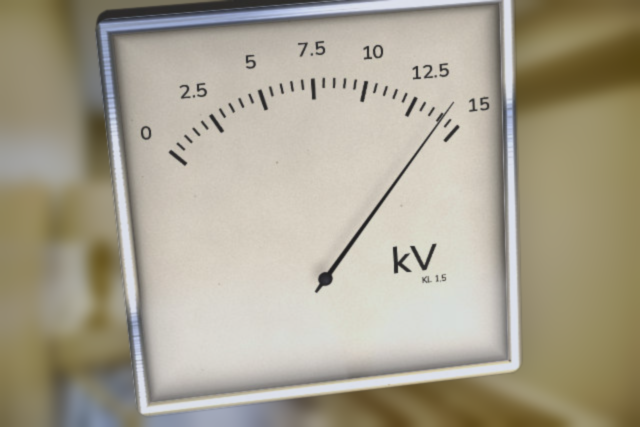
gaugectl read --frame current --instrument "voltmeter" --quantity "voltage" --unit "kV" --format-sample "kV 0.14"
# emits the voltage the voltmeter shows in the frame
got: kV 14
